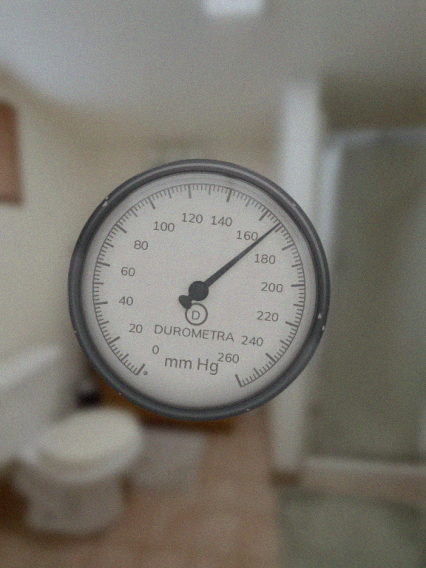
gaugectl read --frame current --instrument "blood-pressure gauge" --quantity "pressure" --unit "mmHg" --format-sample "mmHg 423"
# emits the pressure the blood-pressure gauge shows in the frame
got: mmHg 168
